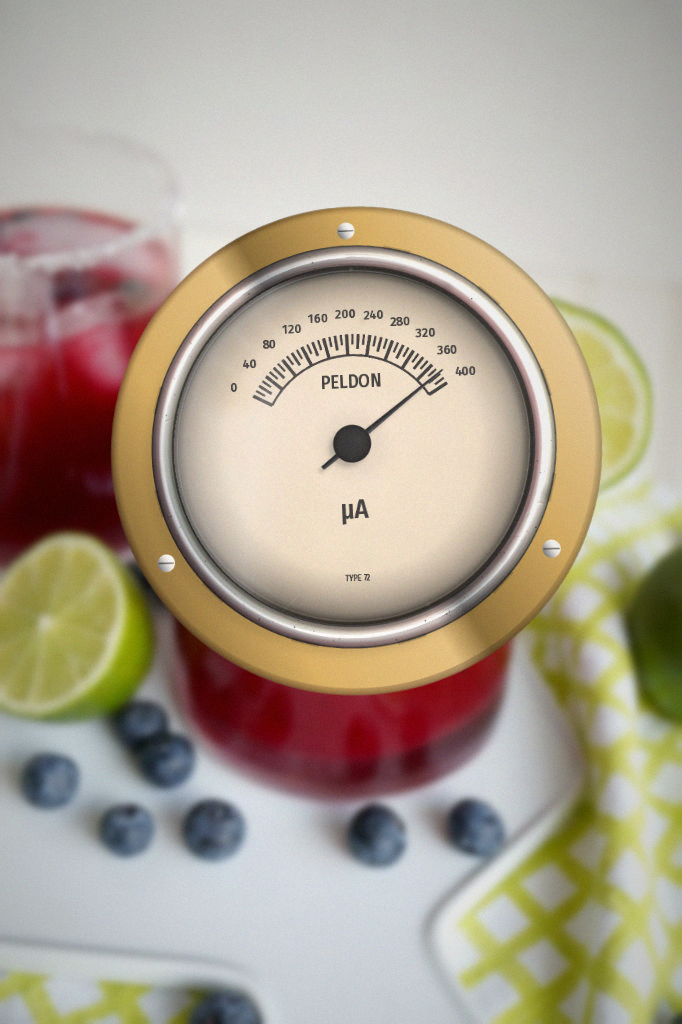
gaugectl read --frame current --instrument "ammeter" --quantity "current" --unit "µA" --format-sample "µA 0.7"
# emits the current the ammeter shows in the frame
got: µA 380
